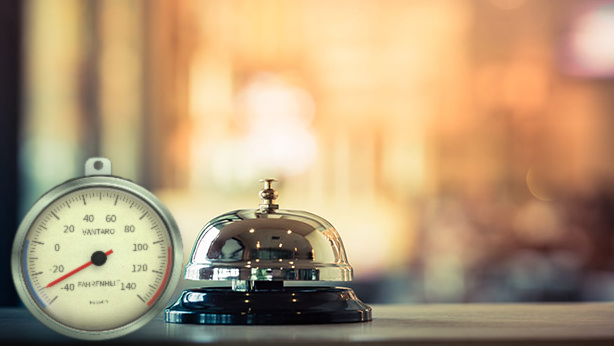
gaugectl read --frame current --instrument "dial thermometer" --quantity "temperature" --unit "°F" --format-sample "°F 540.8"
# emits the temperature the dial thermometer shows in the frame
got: °F -30
